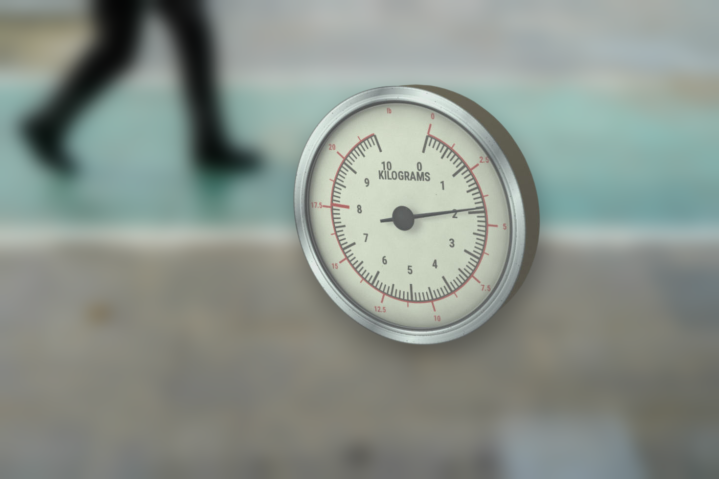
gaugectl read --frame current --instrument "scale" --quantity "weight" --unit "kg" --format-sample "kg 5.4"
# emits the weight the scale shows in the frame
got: kg 1.9
